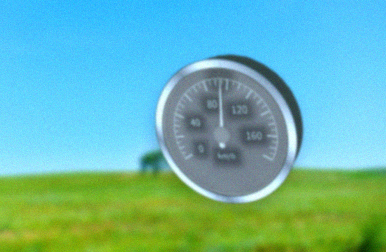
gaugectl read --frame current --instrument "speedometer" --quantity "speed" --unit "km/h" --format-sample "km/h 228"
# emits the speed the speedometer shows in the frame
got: km/h 95
